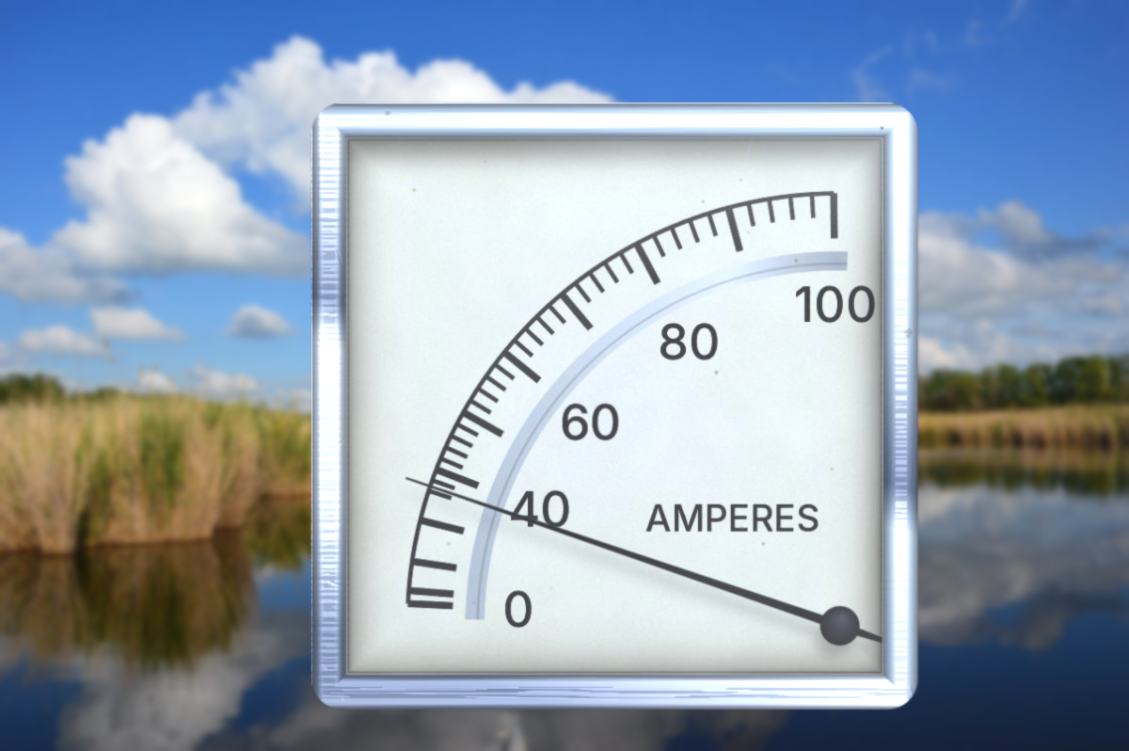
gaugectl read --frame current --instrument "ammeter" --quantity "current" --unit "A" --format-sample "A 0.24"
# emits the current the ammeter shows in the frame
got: A 37
